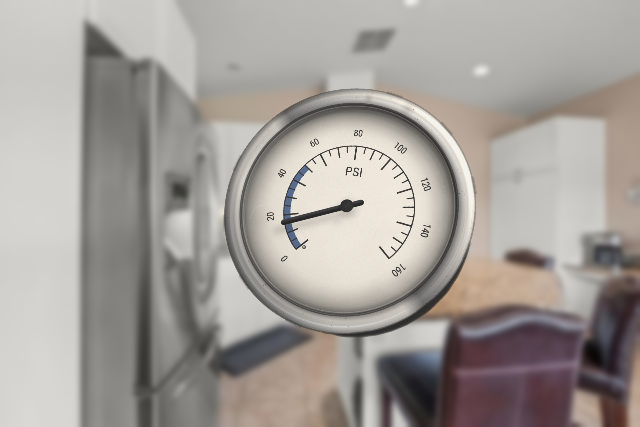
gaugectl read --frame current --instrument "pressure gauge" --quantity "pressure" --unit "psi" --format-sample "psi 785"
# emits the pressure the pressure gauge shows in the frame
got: psi 15
